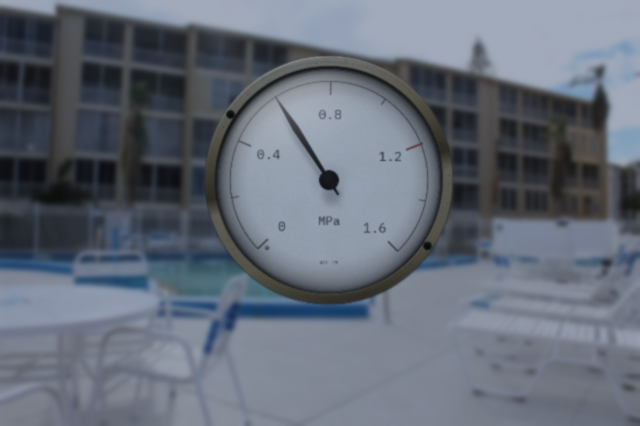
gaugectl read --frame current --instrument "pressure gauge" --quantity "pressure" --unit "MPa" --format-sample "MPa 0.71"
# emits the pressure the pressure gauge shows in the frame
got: MPa 0.6
